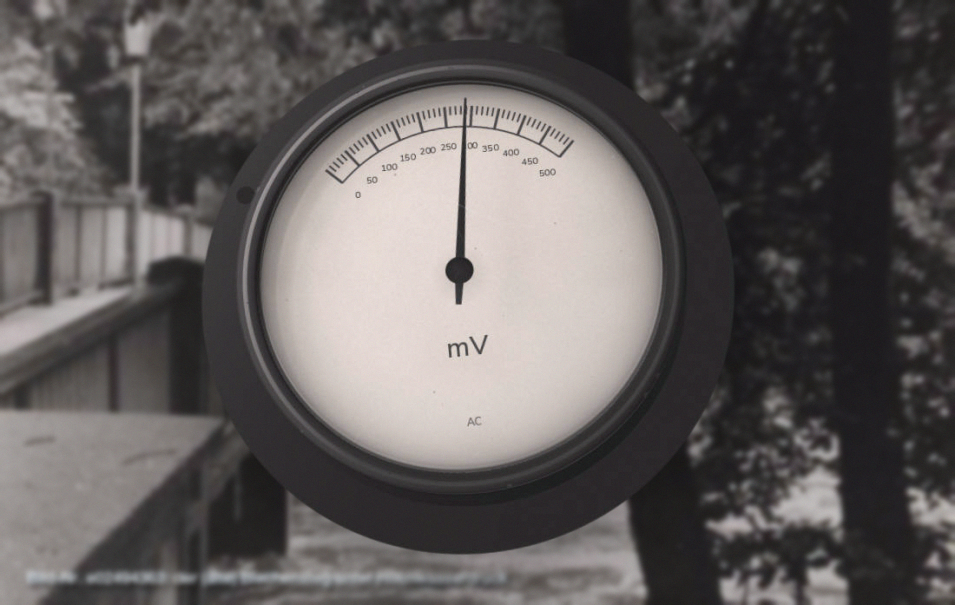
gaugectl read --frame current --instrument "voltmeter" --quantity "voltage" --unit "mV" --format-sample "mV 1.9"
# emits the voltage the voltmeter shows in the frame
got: mV 290
